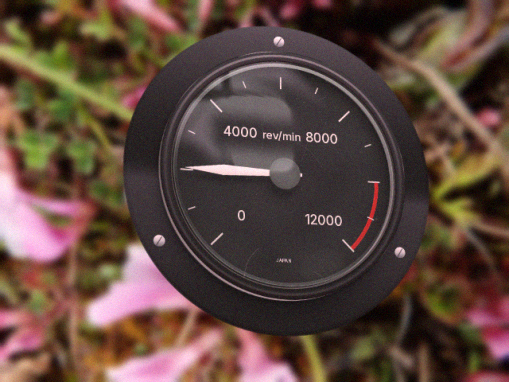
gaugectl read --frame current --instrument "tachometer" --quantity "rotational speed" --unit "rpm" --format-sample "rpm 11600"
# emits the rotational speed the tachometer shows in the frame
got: rpm 2000
